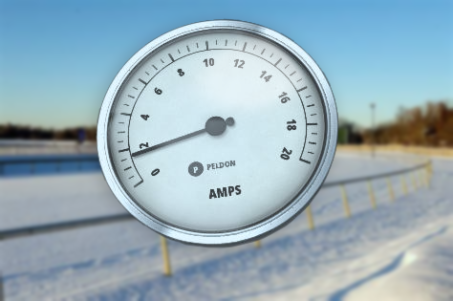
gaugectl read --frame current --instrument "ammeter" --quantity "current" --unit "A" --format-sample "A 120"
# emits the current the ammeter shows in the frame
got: A 1.5
